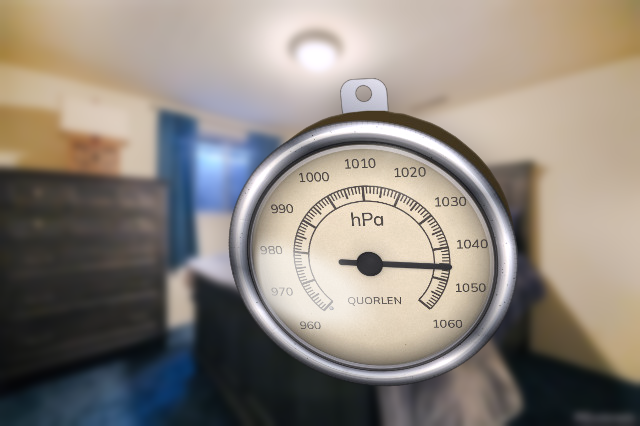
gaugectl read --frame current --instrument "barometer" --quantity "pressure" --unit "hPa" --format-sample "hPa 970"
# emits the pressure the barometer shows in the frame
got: hPa 1045
